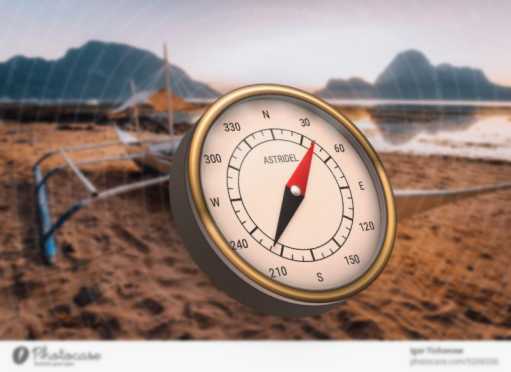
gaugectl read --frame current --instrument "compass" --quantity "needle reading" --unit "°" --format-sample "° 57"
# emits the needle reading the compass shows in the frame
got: ° 40
